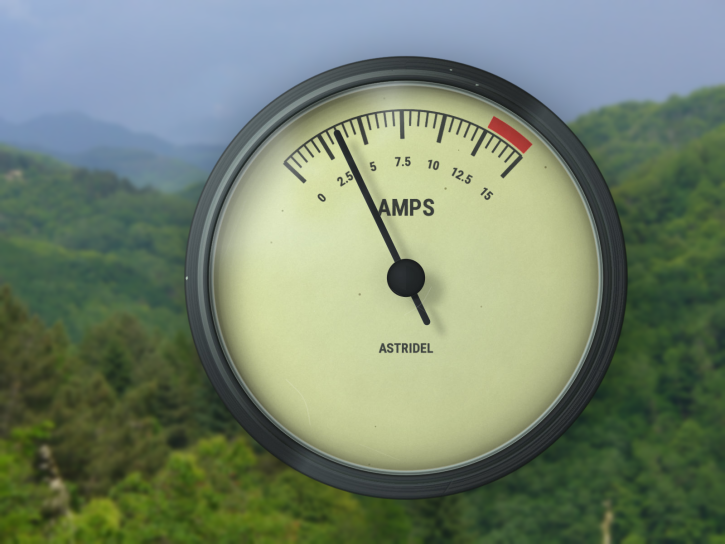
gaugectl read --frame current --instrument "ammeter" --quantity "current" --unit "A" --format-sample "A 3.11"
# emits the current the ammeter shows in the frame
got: A 3.5
